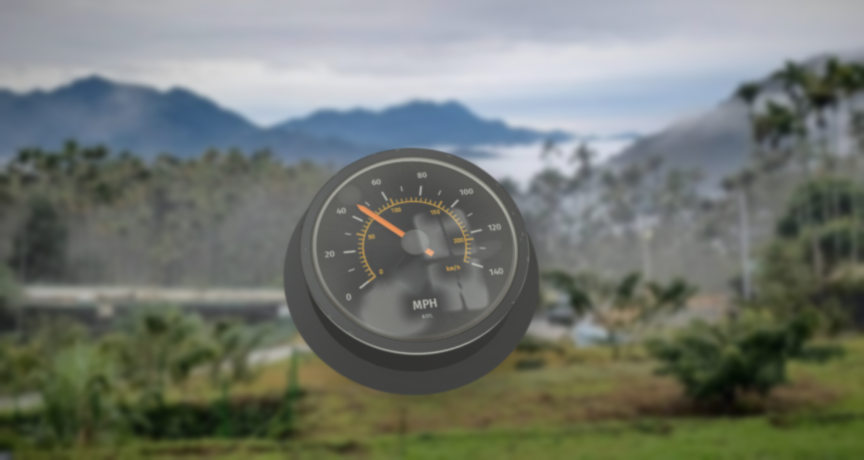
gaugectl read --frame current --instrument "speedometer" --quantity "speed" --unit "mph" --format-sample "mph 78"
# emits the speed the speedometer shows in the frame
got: mph 45
